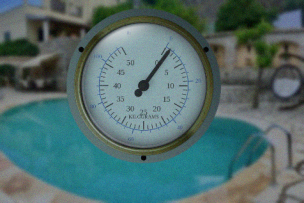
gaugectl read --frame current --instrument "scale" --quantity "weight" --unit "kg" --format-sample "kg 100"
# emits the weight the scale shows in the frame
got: kg 1
